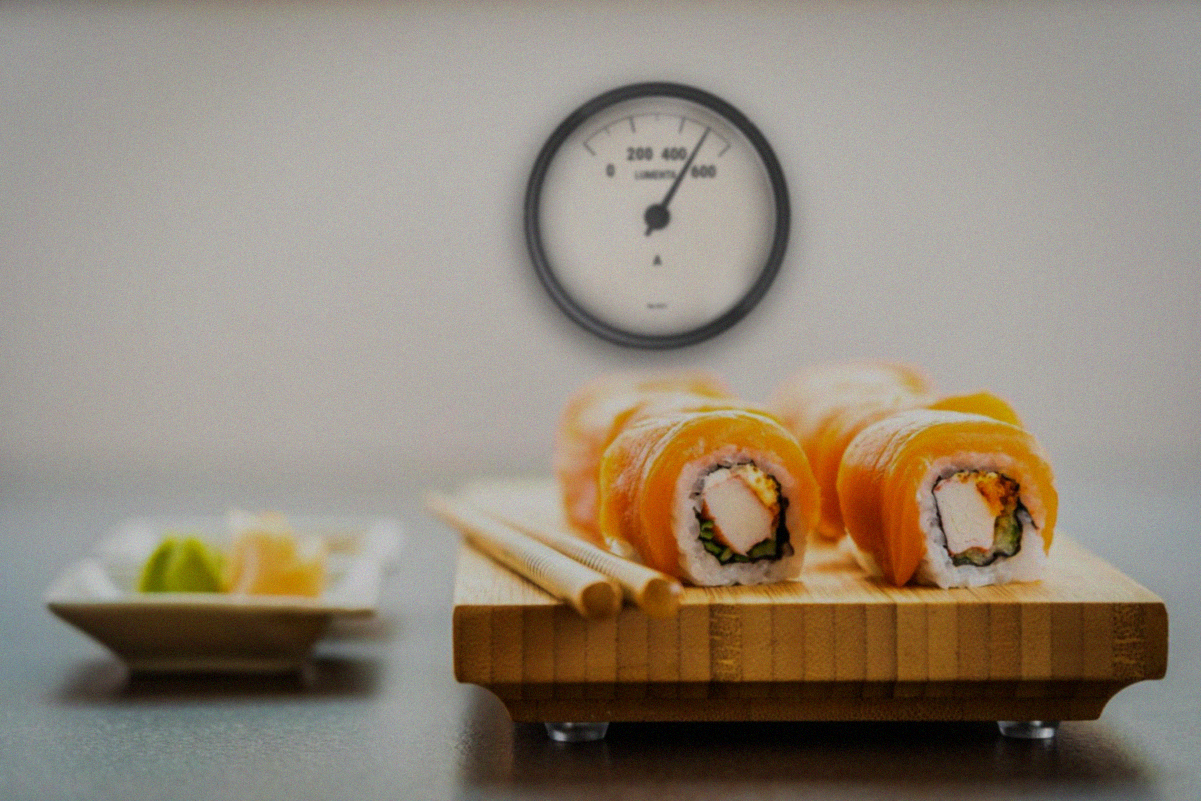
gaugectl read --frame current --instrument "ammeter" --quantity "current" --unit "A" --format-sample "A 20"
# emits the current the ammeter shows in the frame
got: A 500
